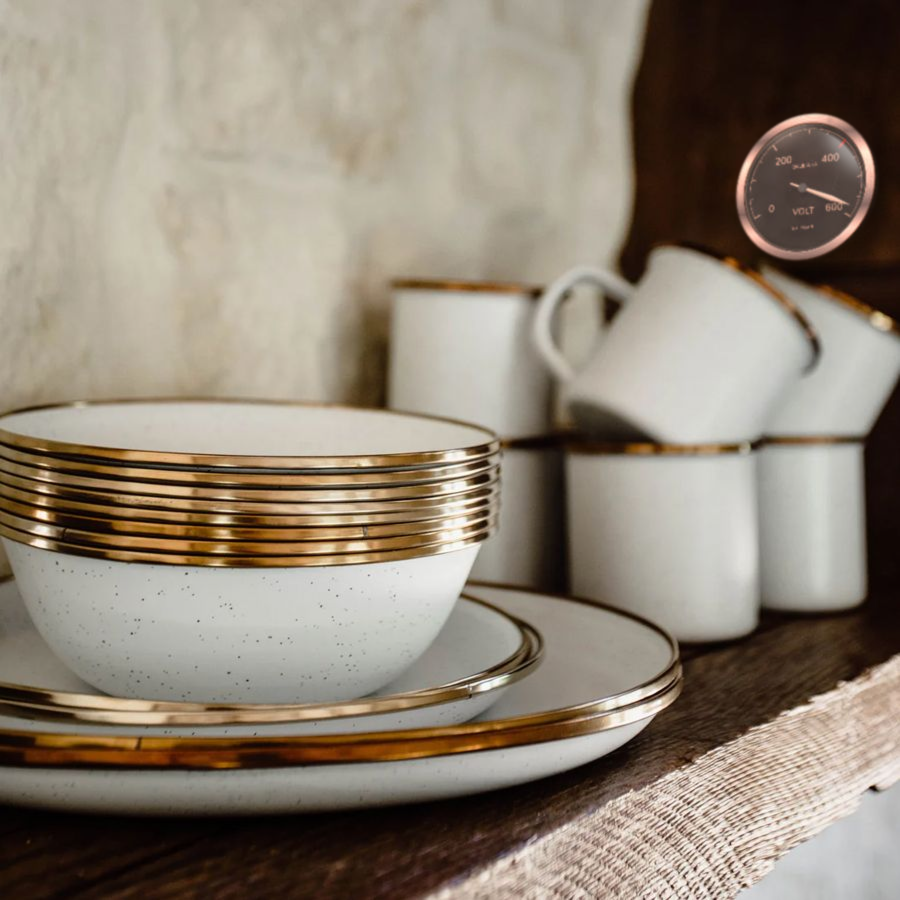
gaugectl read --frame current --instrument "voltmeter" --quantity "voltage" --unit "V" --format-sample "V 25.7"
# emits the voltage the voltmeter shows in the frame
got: V 575
